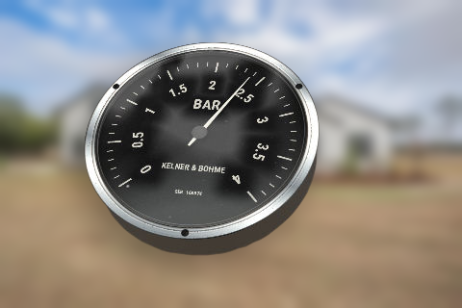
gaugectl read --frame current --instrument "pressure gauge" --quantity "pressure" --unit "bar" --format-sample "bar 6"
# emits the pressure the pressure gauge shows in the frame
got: bar 2.4
